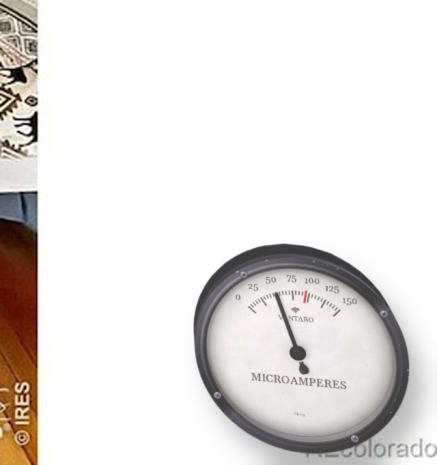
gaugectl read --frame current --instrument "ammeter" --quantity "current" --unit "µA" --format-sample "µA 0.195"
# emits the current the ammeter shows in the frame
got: µA 50
